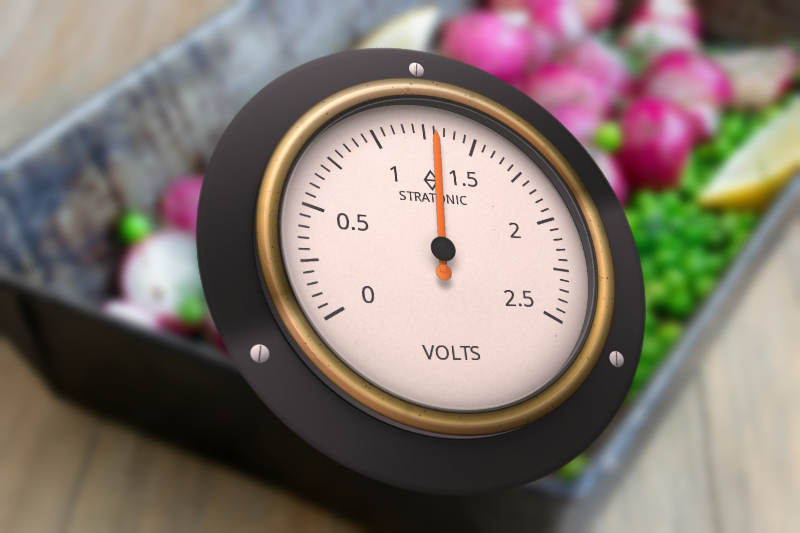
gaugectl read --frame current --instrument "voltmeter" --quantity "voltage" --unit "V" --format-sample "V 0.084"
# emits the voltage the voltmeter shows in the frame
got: V 1.3
